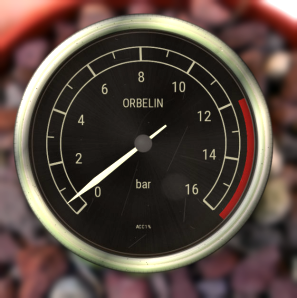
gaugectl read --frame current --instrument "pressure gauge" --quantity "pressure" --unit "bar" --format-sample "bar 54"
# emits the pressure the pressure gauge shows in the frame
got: bar 0.5
